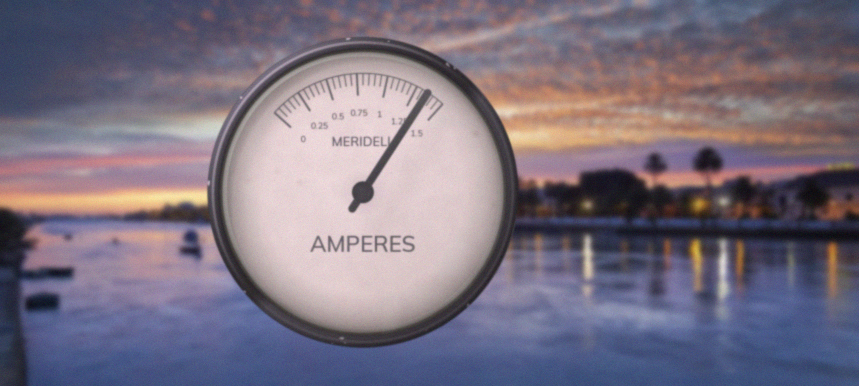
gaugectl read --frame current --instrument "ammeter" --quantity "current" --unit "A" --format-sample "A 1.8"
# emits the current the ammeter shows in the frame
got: A 1.35
